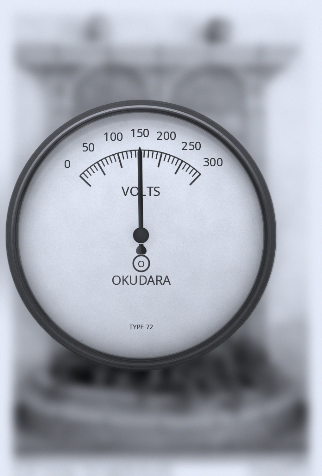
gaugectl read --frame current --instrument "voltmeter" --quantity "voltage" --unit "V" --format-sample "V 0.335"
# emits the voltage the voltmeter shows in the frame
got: V 150
